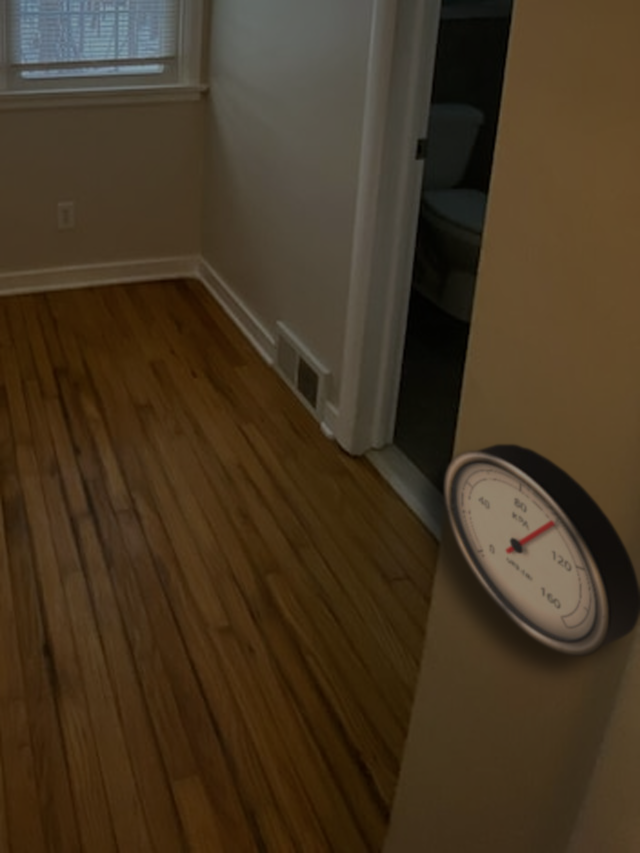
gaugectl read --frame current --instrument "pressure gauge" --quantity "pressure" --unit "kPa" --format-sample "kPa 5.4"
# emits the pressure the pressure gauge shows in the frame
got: kPa 100
